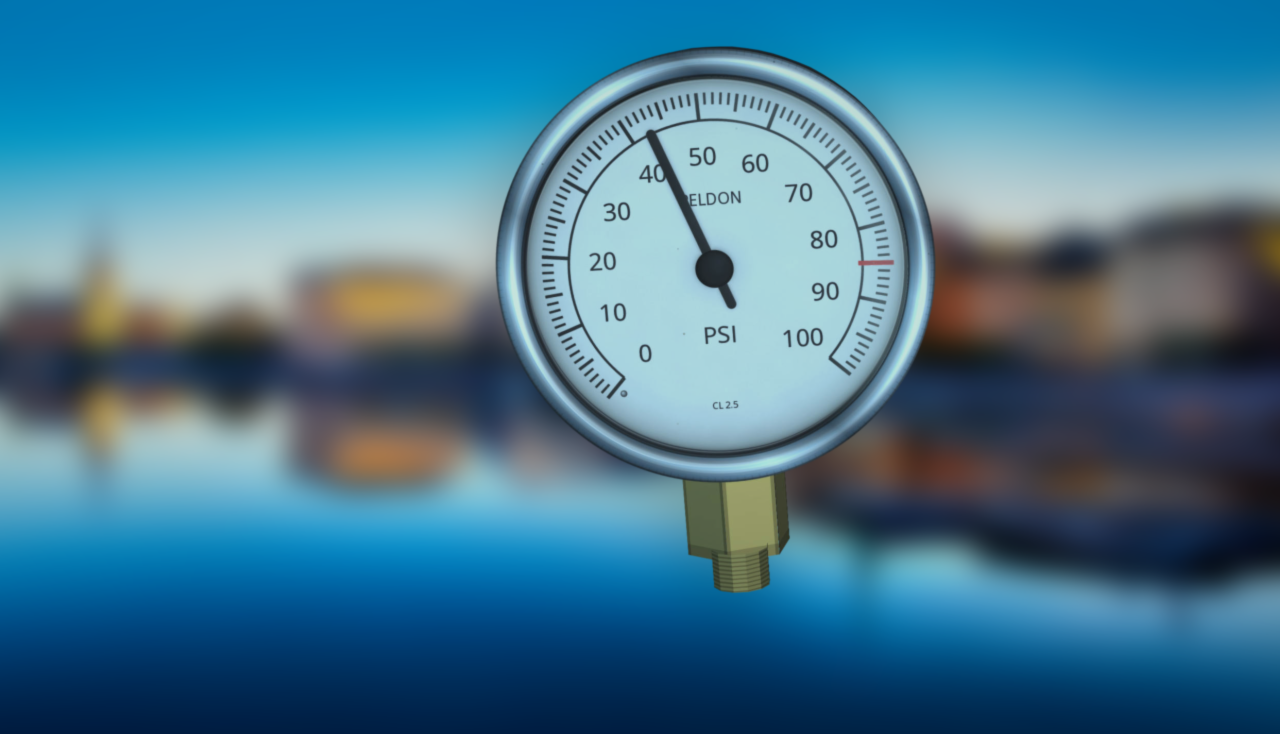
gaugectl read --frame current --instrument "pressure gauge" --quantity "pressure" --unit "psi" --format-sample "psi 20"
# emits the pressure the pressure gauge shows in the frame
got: psi 43
